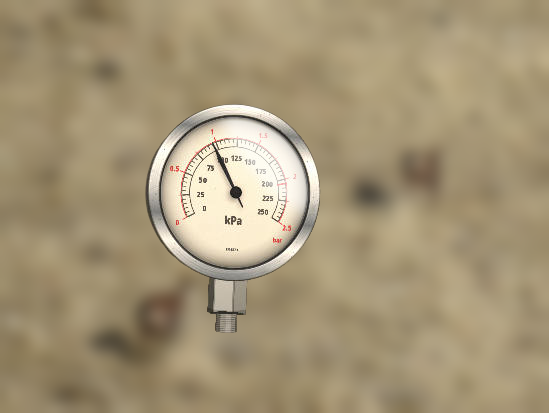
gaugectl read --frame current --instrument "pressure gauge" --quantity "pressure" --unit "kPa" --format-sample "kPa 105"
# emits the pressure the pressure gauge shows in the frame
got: kPa 95
